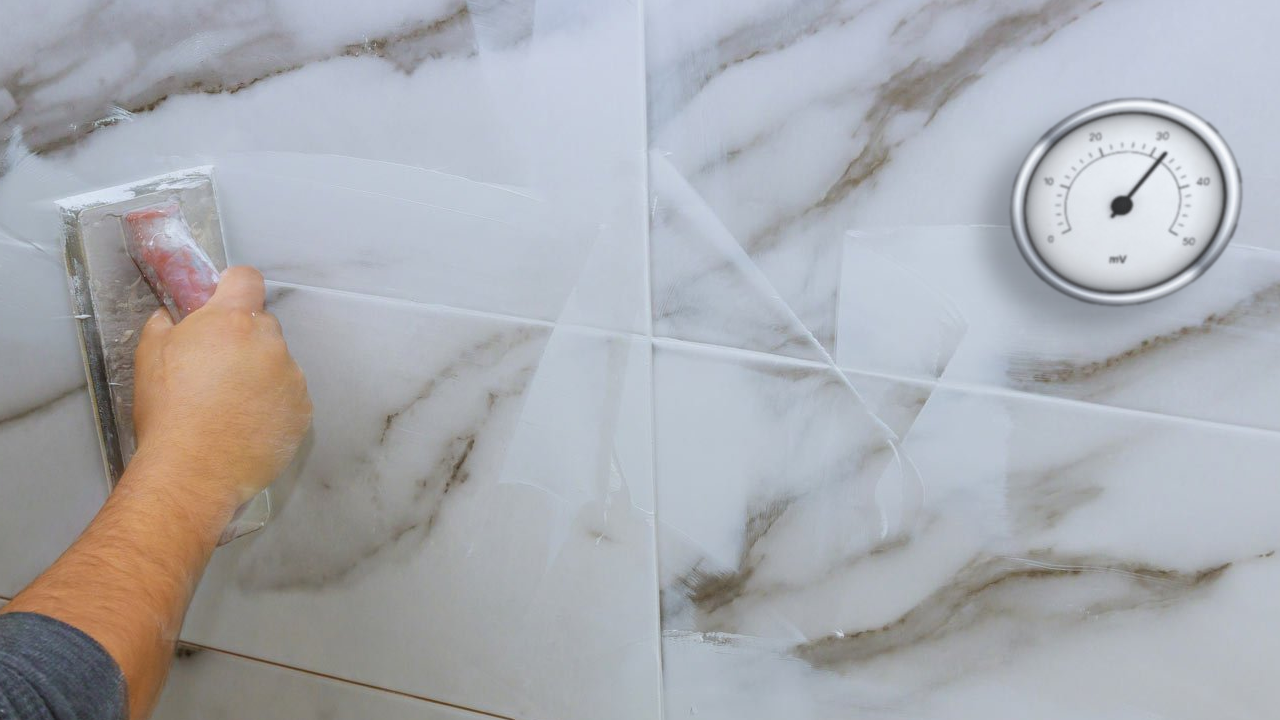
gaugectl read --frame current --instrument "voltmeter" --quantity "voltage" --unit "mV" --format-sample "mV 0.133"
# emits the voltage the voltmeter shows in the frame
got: mV 32
